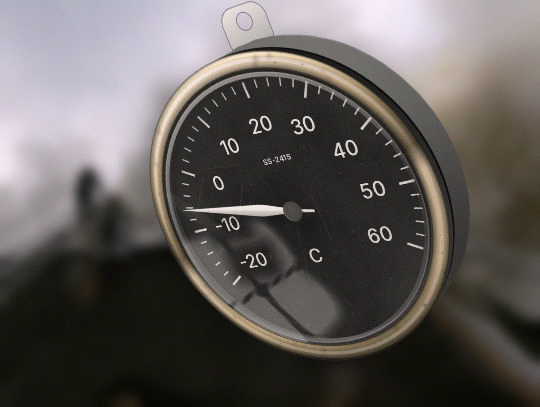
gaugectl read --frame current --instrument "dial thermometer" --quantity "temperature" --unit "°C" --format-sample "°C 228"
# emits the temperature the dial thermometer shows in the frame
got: °C -6
